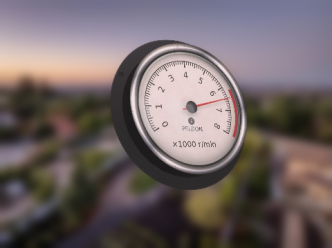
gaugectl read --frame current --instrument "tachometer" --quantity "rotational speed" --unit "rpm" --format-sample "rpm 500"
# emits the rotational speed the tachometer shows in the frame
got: rpm 6500
